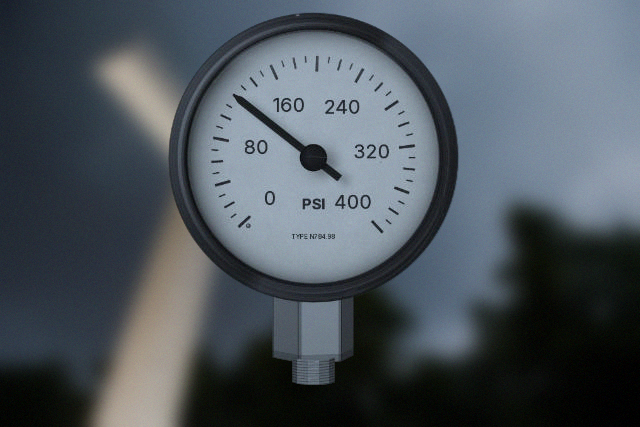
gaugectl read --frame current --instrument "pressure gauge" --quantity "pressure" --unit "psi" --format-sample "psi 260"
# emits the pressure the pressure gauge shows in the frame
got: psi 120
